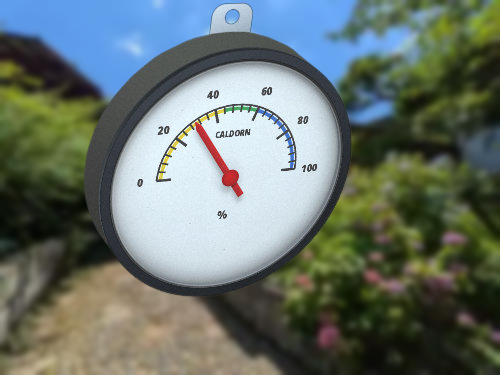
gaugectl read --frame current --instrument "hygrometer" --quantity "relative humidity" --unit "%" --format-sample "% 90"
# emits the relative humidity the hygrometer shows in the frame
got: % 30
